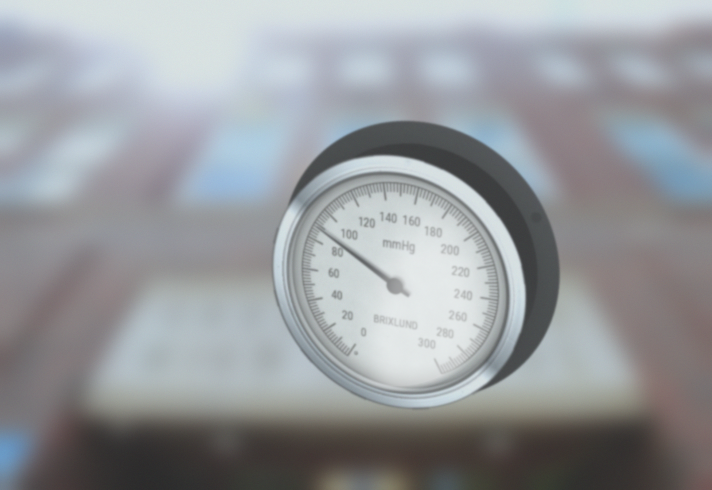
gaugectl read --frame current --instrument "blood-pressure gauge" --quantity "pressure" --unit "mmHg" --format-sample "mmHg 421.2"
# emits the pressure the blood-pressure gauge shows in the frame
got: mmHg 90
